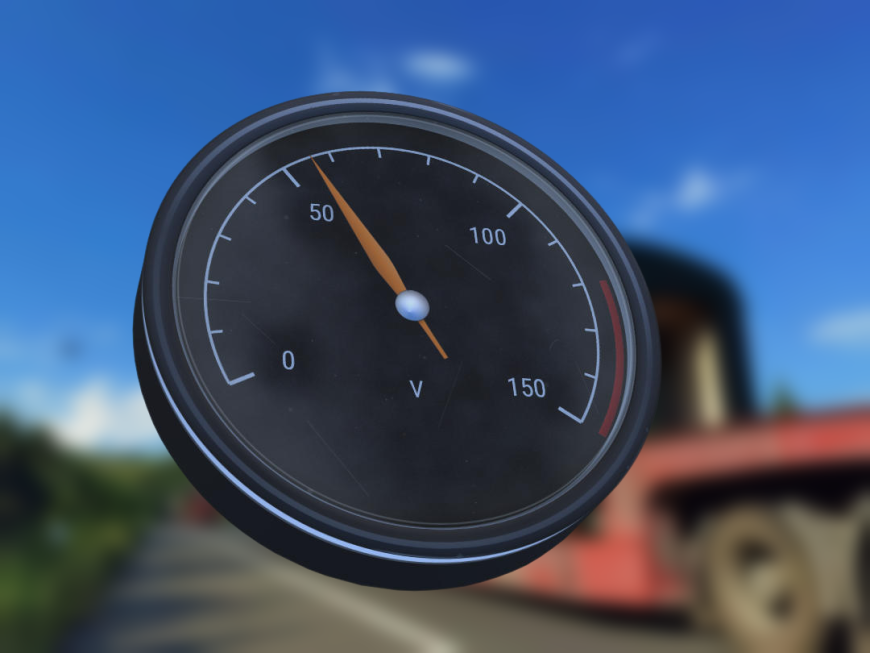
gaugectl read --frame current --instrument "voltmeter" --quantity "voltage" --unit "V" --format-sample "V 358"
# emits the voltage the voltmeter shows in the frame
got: V 55
